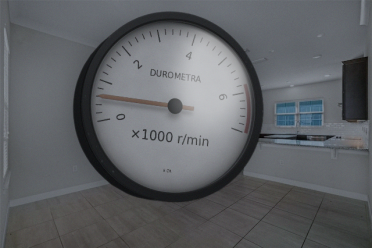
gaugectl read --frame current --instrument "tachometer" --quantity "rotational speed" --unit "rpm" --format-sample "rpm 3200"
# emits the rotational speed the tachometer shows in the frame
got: rpm 600
